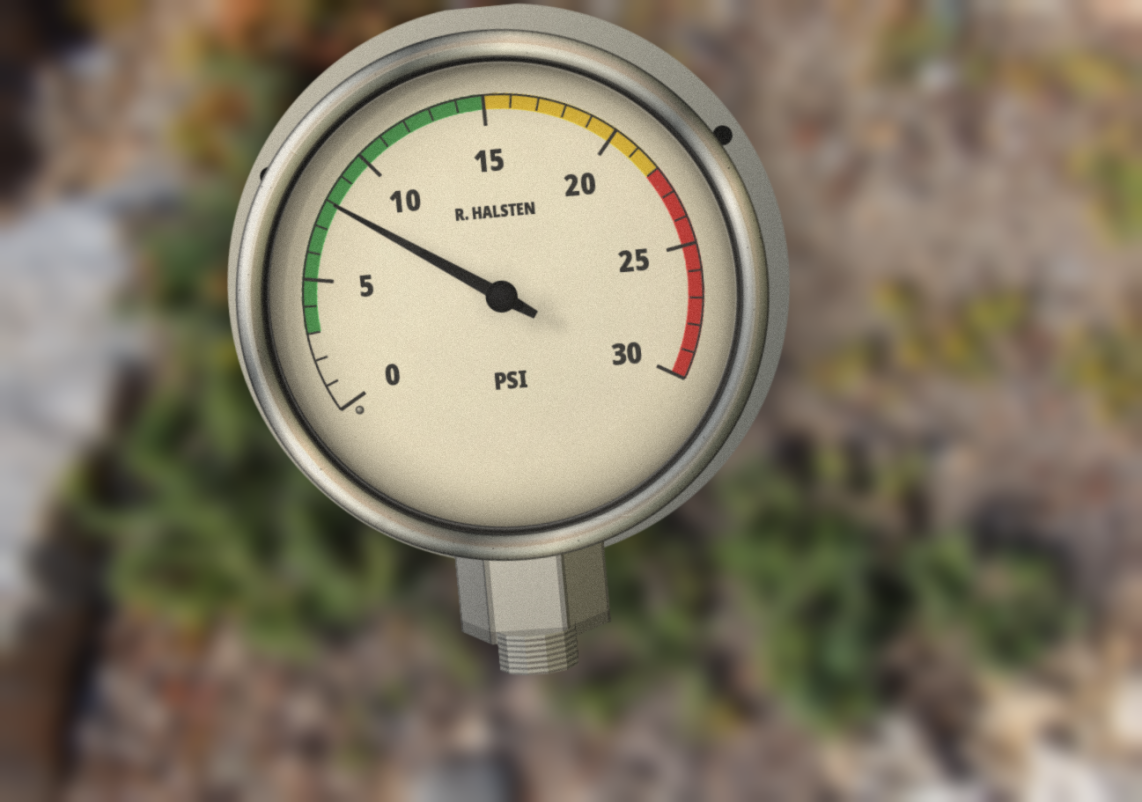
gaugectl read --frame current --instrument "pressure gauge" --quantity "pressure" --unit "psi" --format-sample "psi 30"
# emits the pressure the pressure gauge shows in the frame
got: psi 8
